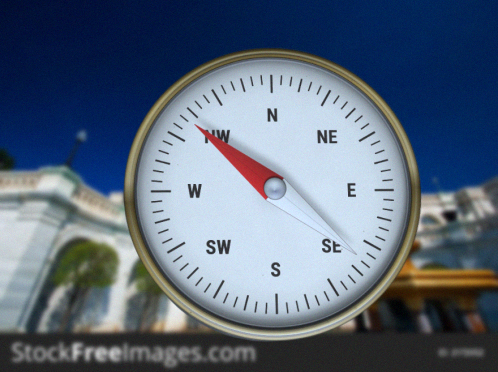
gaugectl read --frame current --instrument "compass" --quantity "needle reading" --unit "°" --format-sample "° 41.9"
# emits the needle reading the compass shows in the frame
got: ° 310
